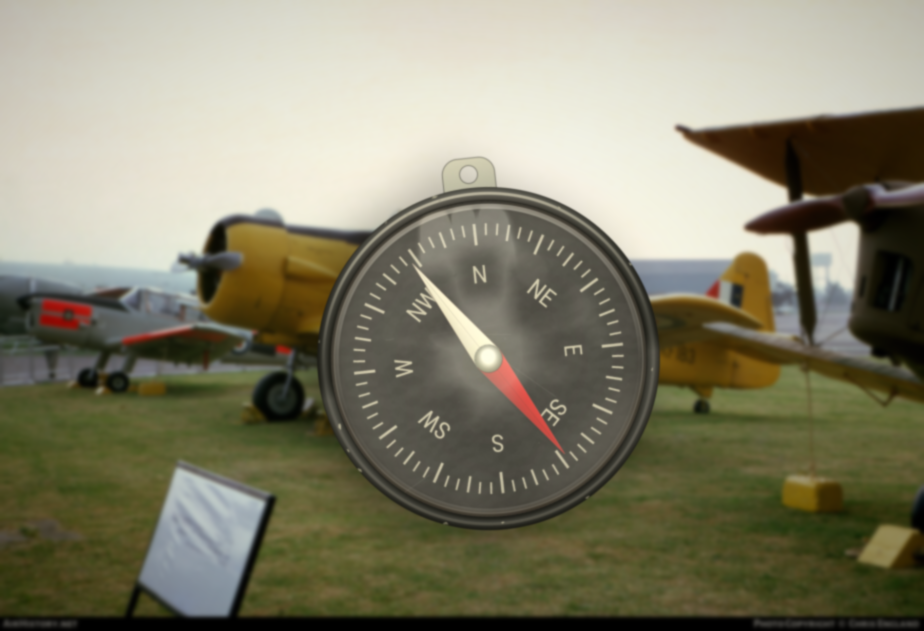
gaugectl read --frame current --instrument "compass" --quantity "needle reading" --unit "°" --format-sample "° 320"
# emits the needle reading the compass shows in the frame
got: ° 147.5
